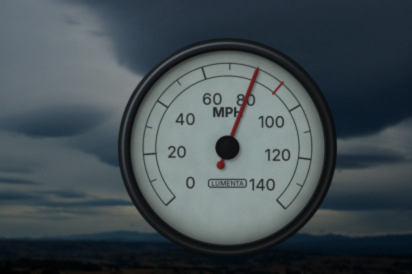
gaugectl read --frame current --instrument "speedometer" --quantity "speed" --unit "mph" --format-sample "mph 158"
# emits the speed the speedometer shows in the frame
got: mph 80
